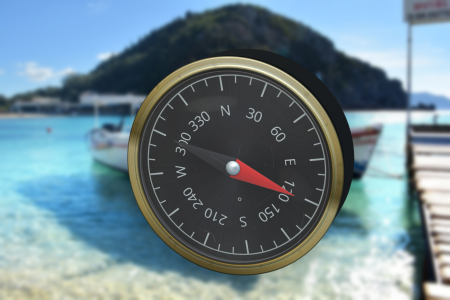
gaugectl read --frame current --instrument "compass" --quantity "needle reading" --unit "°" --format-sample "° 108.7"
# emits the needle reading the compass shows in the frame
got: ° 120
